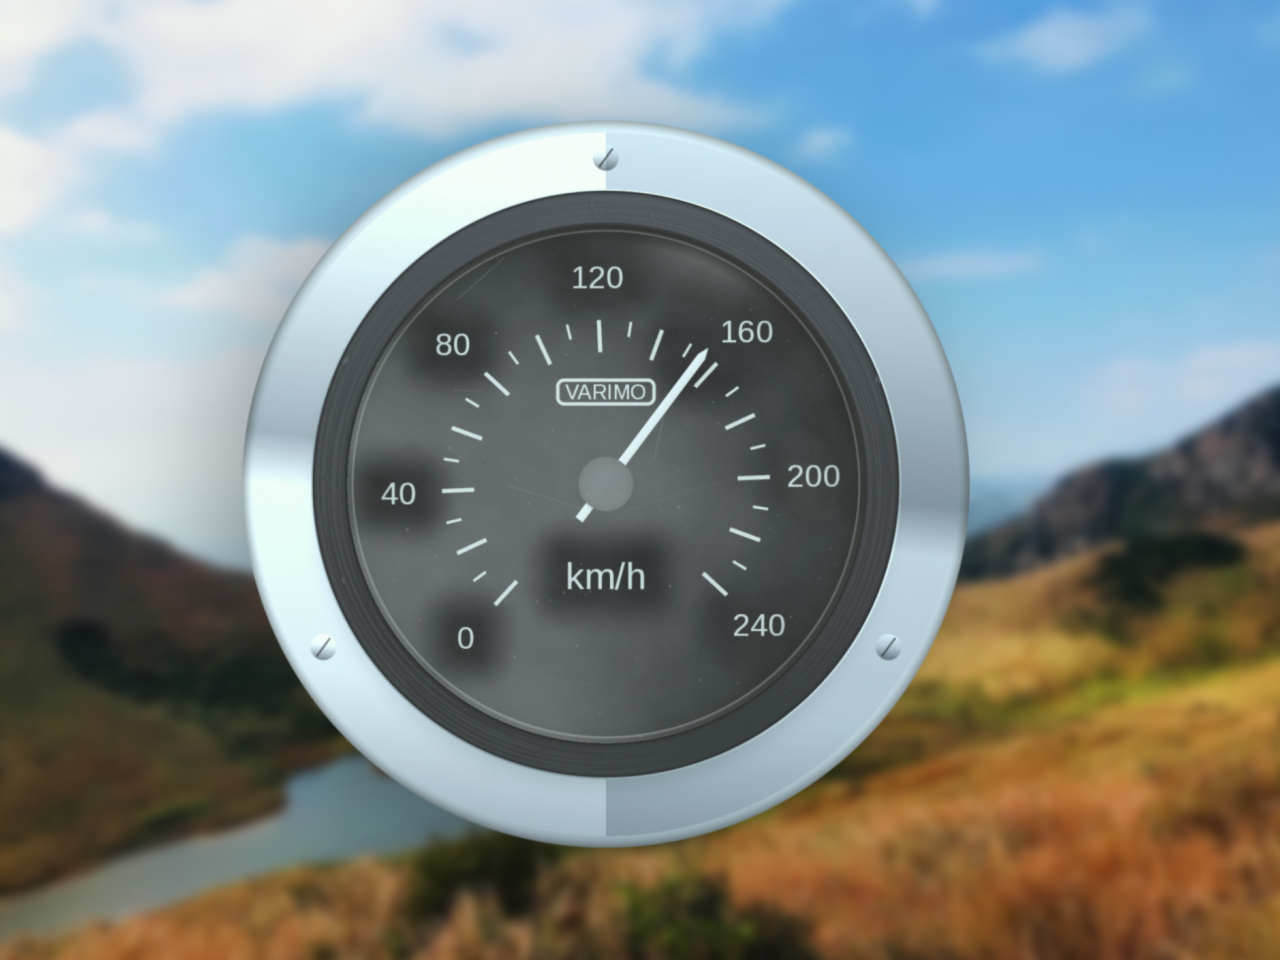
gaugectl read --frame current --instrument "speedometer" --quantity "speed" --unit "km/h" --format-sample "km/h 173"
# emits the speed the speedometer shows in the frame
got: km/h 155
